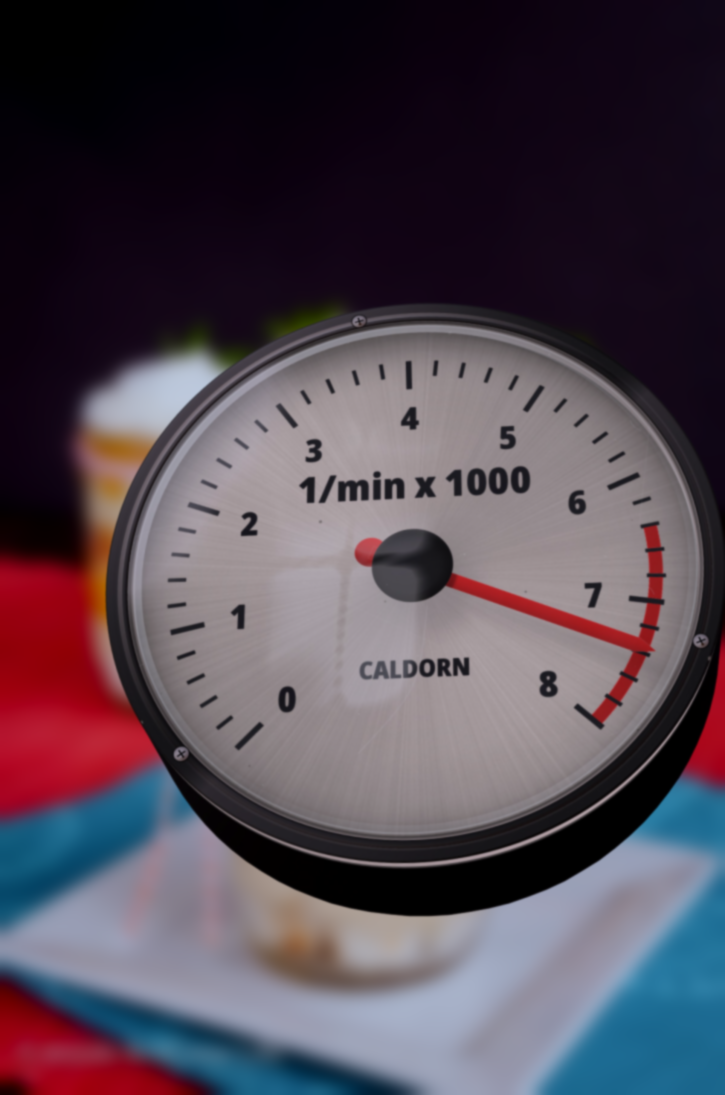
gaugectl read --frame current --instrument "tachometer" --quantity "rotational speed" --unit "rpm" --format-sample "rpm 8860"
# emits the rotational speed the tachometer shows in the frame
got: rpm 7400
